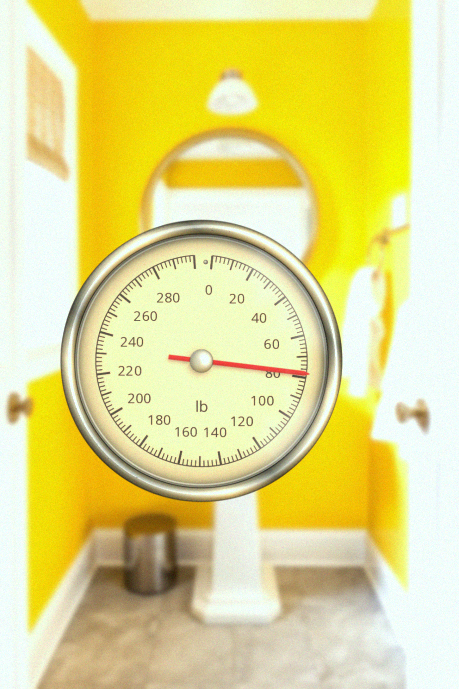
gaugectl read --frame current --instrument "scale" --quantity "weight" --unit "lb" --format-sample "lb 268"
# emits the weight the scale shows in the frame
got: lb 78
